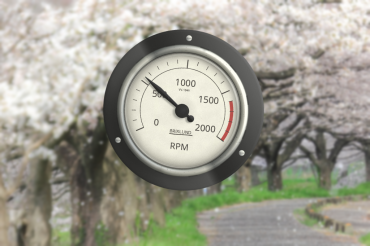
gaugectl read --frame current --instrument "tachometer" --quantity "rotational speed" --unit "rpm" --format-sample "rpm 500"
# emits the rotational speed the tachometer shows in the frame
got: rpm 550
